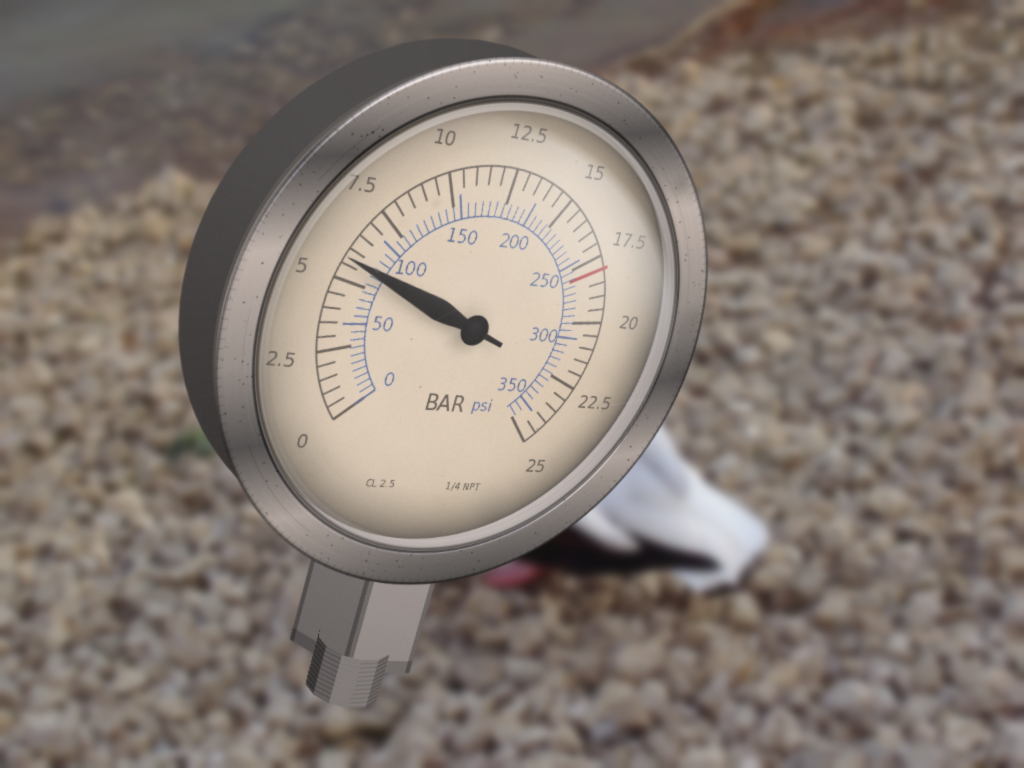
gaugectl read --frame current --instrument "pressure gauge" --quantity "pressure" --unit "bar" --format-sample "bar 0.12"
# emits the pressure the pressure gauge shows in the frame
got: bar 5.75
